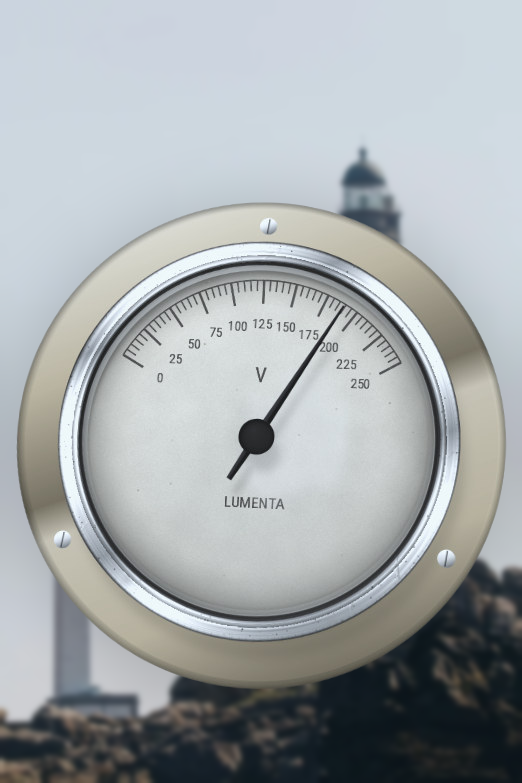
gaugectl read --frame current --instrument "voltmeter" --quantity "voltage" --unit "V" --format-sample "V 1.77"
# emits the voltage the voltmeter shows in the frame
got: V 190
